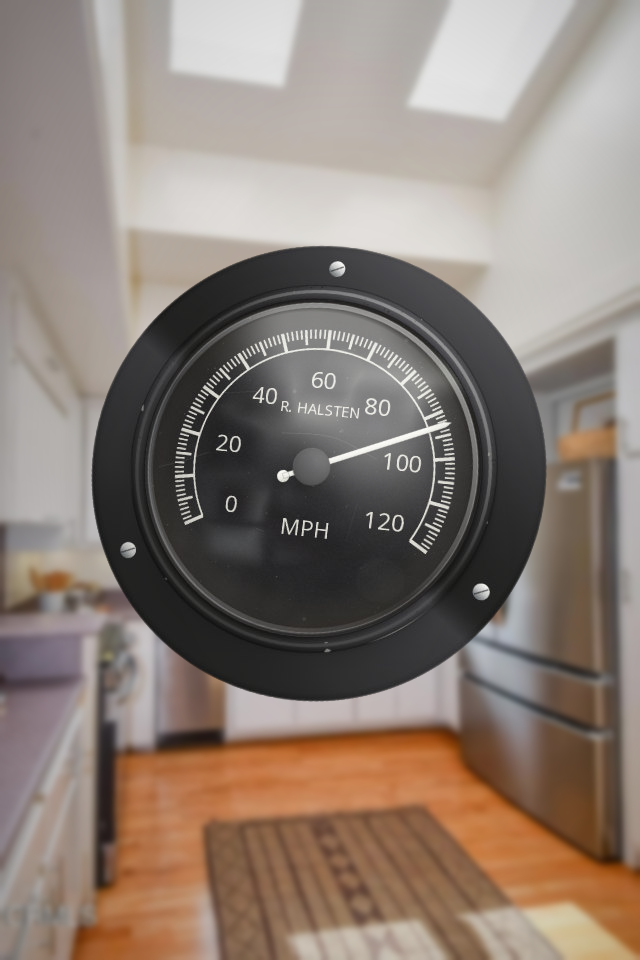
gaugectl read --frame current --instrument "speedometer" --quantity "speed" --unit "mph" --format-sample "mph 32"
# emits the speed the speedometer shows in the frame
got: mph 93
